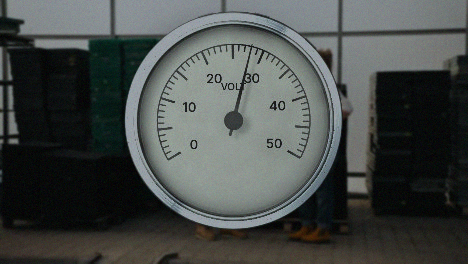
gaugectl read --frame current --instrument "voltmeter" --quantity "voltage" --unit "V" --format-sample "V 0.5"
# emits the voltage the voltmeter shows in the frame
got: V 28
